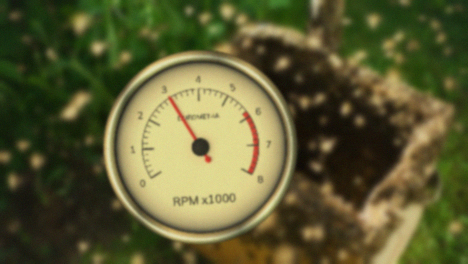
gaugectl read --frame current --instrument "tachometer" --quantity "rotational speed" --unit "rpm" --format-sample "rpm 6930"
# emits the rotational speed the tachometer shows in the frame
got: rpm 3000
